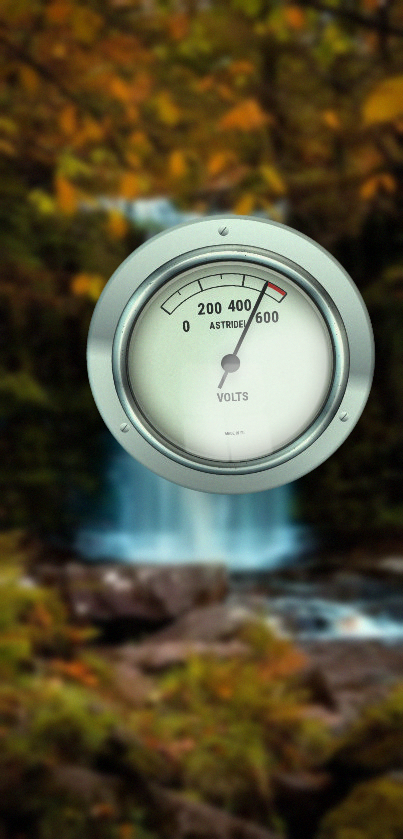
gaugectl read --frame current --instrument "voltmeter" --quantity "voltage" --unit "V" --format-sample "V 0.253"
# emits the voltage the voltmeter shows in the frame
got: V 500
